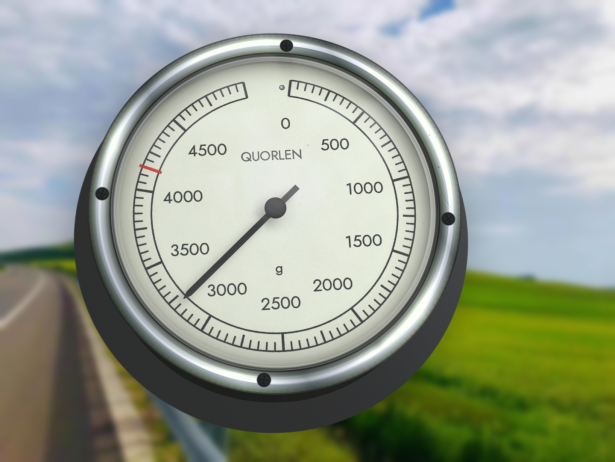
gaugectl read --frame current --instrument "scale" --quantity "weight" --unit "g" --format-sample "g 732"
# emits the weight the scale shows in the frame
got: g 3200
